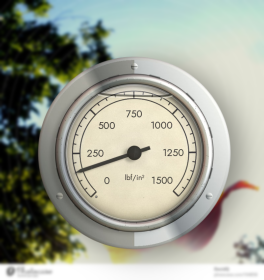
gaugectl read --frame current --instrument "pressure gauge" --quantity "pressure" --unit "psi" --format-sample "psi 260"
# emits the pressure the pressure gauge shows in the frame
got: psi 150
